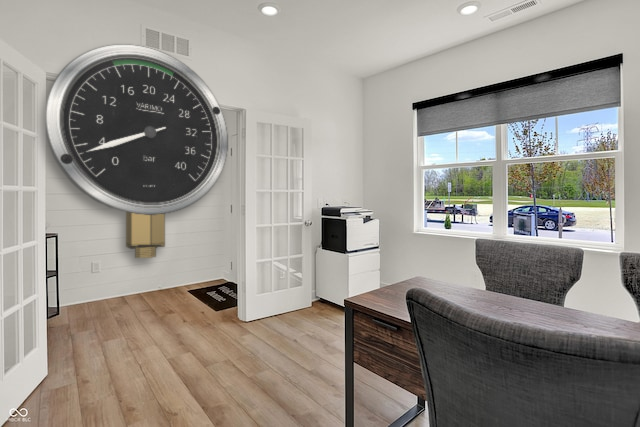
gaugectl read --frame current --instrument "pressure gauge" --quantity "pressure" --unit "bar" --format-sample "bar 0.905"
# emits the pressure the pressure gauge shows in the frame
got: bar 3
